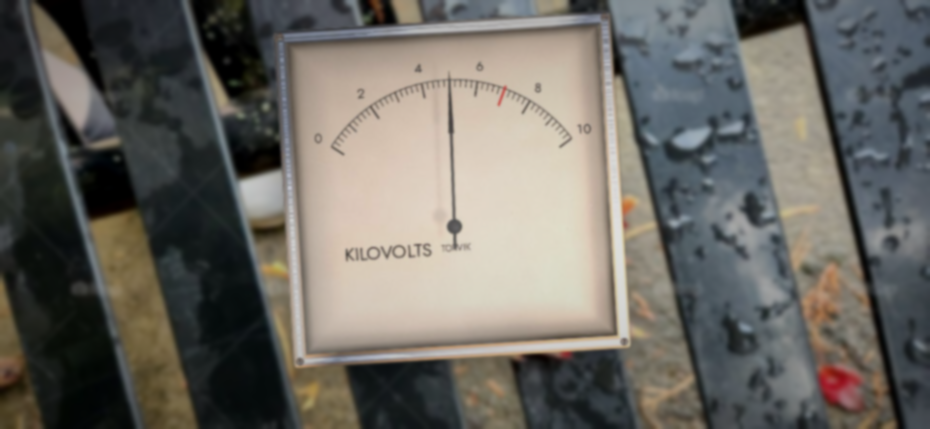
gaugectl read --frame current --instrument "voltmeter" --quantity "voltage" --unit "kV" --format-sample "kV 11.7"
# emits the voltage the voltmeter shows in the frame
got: kV 5
